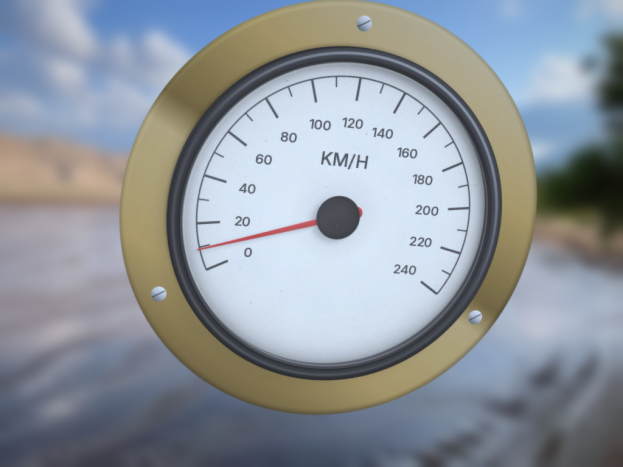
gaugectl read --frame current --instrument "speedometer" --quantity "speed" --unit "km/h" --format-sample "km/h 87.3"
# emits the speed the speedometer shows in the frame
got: km/h 10
